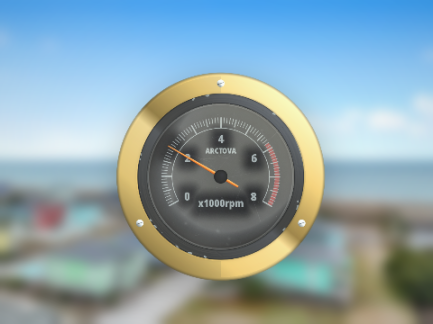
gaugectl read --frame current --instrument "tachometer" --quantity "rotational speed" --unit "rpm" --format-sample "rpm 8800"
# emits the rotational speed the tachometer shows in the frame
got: rpm 2000
